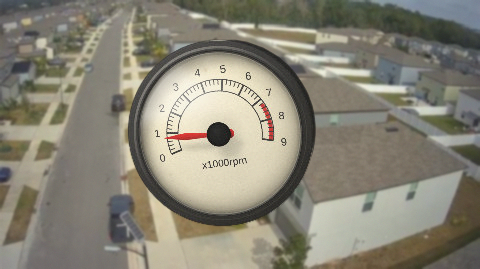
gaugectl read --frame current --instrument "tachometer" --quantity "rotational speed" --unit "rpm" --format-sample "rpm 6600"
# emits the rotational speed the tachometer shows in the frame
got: rpm 800
